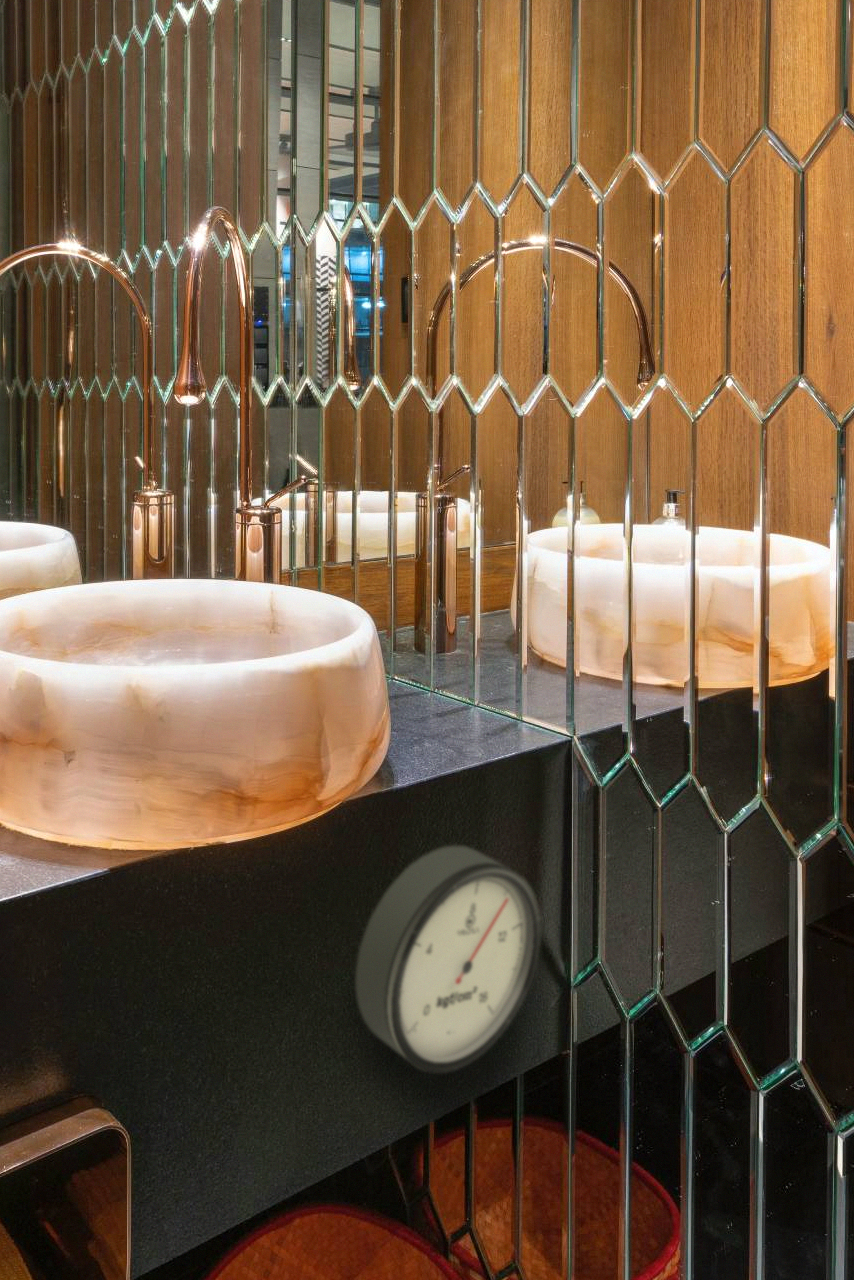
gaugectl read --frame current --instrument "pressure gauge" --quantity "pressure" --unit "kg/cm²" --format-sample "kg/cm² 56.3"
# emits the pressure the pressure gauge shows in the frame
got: kg/cm² 10
